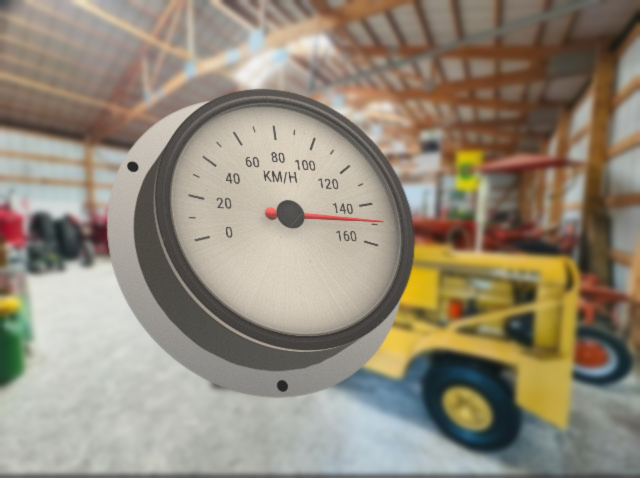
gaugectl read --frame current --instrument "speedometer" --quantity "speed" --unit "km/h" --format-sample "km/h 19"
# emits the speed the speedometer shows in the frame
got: km/h 150
